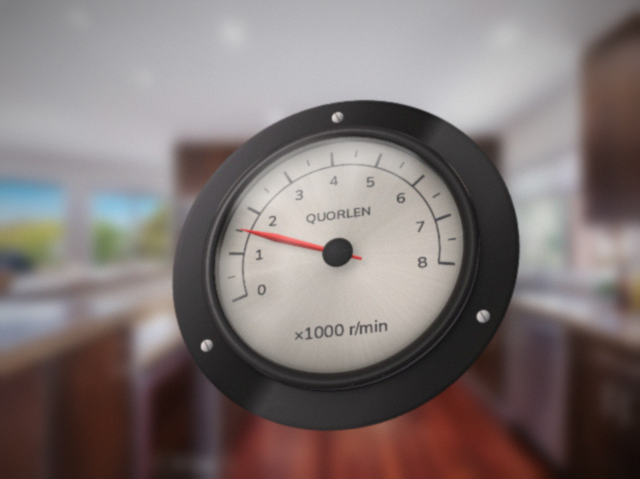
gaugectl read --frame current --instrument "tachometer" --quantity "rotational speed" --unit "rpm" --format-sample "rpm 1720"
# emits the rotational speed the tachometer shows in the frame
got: rpm 1500
